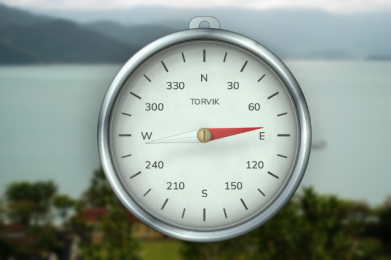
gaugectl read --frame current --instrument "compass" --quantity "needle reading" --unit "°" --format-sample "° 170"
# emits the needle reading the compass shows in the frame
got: ° 82.5
